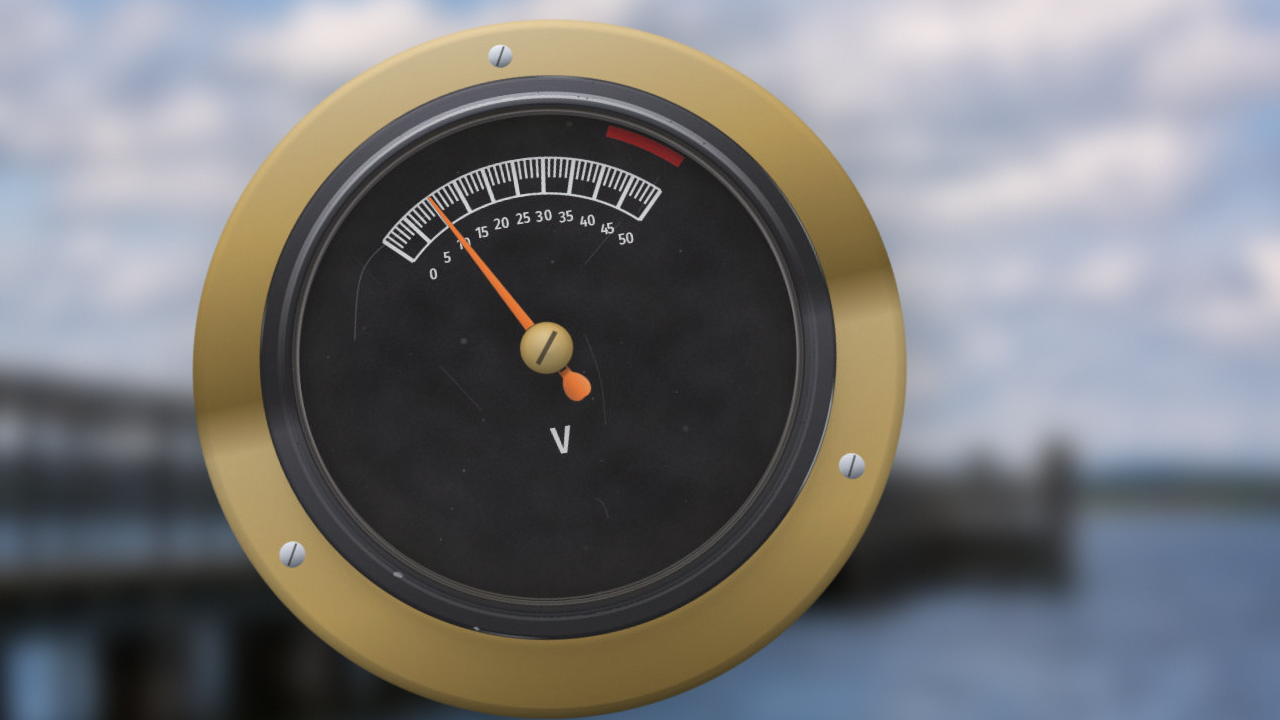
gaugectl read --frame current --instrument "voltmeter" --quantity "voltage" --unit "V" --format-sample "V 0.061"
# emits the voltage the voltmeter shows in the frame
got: V 10
